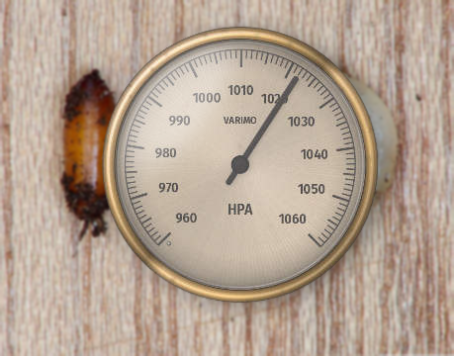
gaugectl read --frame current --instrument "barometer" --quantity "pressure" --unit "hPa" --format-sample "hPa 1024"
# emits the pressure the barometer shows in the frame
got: hPa 1022
